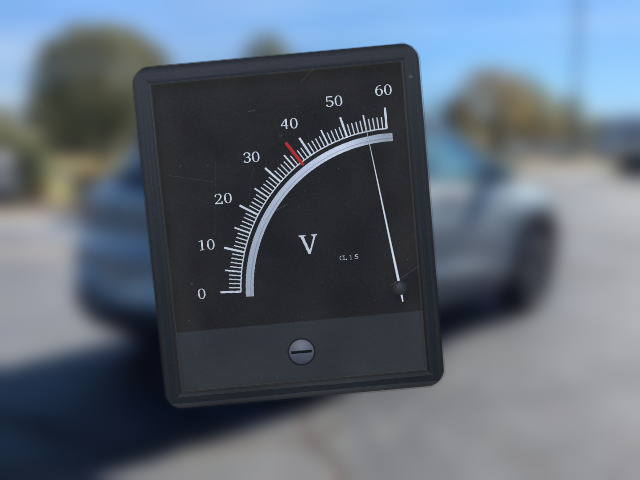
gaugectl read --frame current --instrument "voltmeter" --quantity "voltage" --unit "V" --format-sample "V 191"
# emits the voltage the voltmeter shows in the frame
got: V 55
